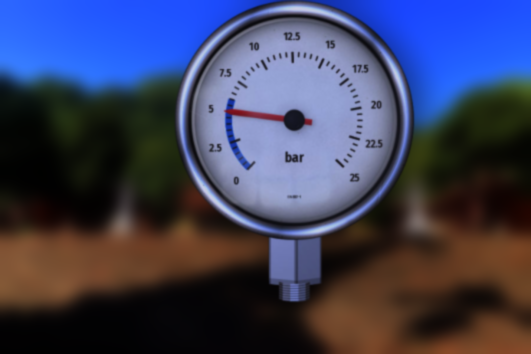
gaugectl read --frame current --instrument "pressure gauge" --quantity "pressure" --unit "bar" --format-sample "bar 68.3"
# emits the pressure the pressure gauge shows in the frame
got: bar 5
